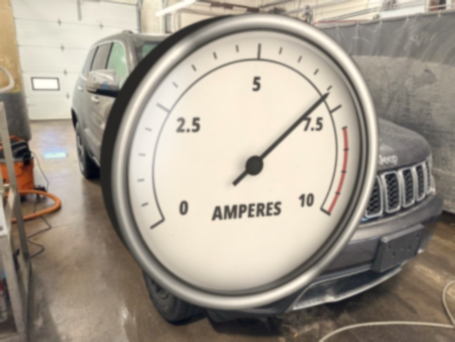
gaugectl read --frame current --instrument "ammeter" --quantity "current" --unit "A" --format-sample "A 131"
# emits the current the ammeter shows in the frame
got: A 7
